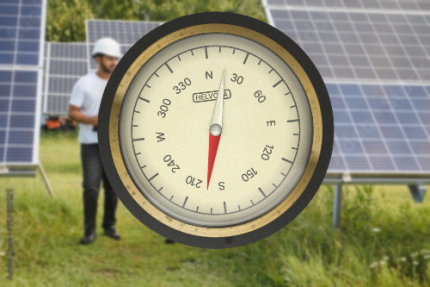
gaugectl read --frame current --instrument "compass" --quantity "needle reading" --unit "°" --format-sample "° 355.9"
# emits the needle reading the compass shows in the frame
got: ° 195
